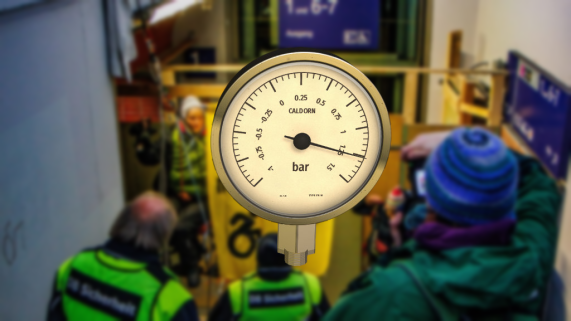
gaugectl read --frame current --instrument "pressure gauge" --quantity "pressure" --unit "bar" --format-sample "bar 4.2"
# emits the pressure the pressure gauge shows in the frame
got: bar 1.25
